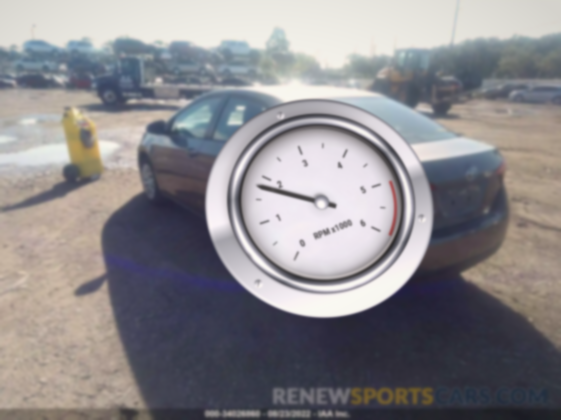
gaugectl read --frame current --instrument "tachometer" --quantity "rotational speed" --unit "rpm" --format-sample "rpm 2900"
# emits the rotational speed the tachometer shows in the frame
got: rpm 1750
